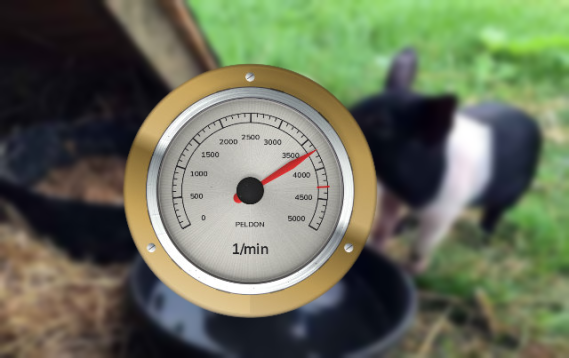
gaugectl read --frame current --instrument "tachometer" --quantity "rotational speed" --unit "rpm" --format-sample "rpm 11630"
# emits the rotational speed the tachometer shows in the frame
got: rpm 3700
